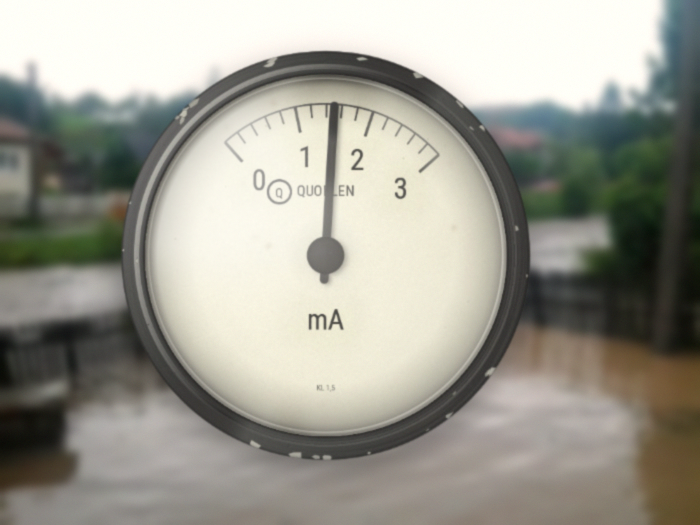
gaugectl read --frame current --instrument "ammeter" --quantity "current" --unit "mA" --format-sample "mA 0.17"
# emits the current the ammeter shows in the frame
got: mA 1.5
